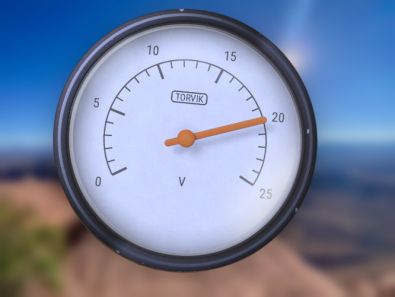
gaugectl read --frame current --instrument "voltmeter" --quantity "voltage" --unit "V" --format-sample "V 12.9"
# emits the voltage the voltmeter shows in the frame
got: V 20
